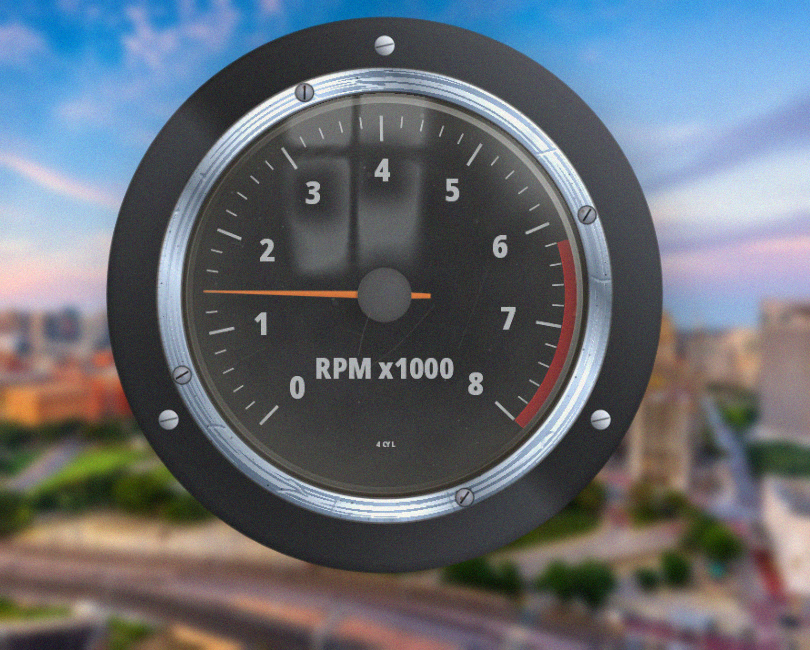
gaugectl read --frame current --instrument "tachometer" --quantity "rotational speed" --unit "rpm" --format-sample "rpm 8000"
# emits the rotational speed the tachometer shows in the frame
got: rpm 1400
